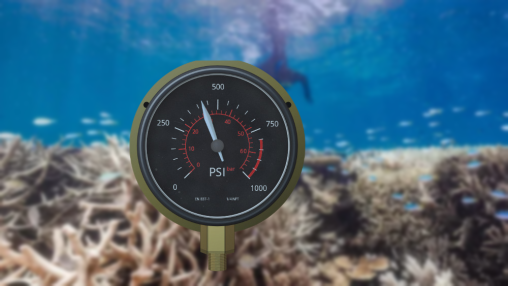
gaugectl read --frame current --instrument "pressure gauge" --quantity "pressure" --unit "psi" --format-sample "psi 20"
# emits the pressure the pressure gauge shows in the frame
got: psi 425
